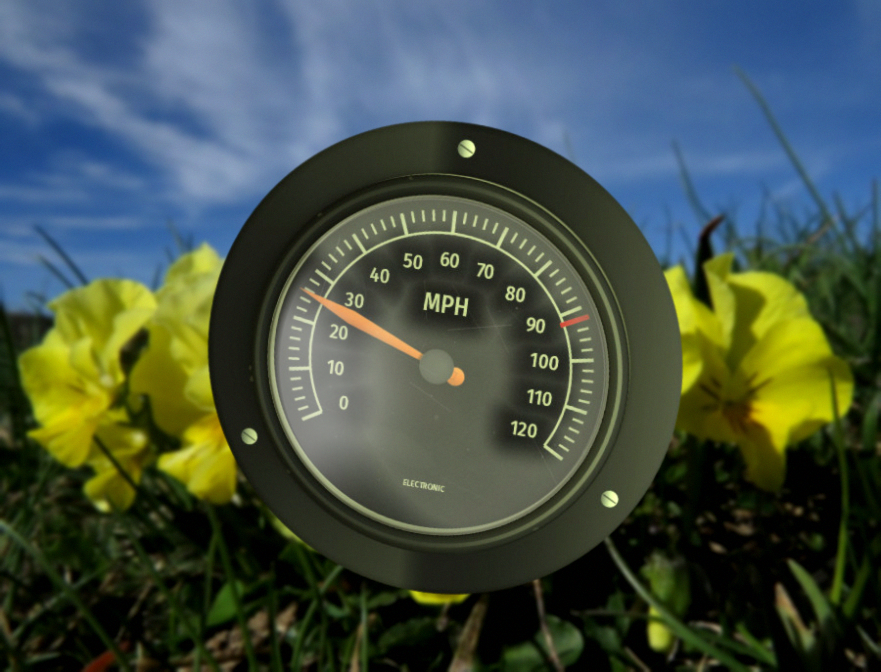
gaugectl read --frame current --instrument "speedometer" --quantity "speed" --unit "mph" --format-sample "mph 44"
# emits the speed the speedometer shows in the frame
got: mph 26
